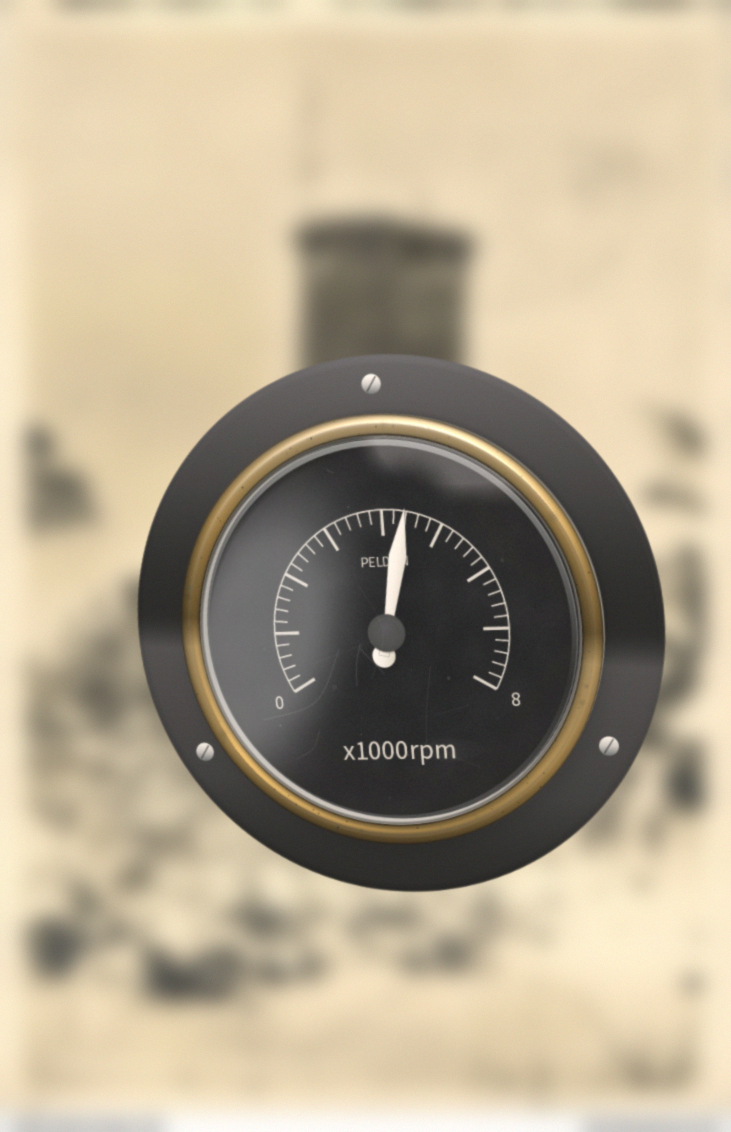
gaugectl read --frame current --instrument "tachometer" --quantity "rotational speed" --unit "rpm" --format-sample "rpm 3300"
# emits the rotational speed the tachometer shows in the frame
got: rpm 4400
